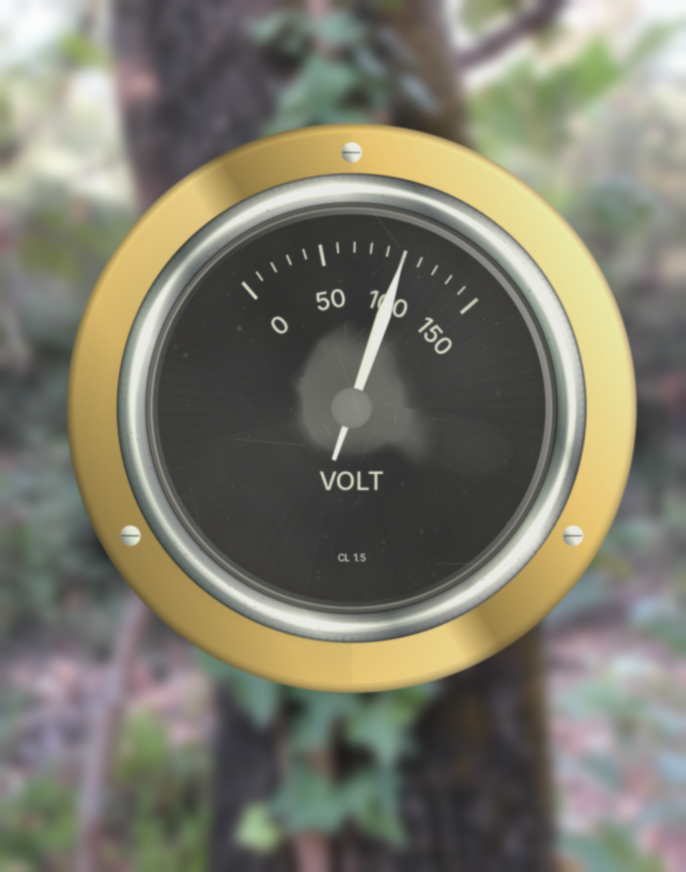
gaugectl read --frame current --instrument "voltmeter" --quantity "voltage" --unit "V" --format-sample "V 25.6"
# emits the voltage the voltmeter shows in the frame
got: V 100
